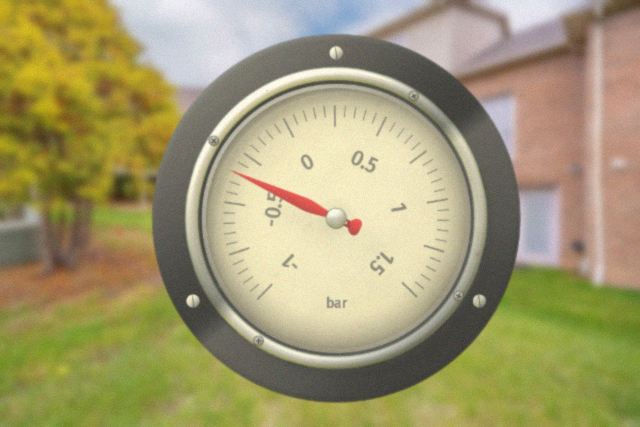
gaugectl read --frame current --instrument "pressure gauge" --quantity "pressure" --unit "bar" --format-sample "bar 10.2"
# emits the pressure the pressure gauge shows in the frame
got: bar -0.35
